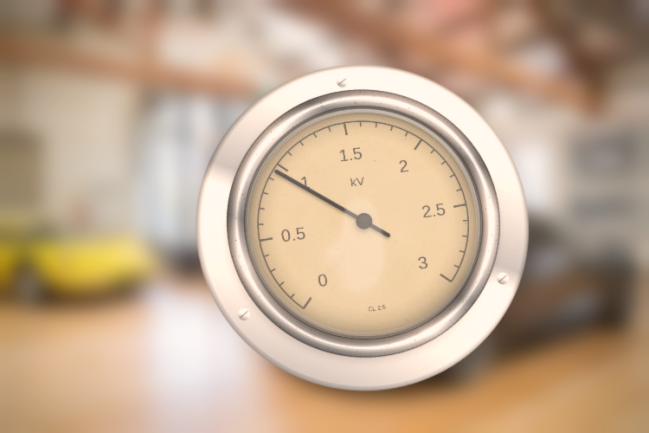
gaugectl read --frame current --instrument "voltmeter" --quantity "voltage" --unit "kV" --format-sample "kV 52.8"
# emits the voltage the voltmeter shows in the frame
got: kV 0.95
